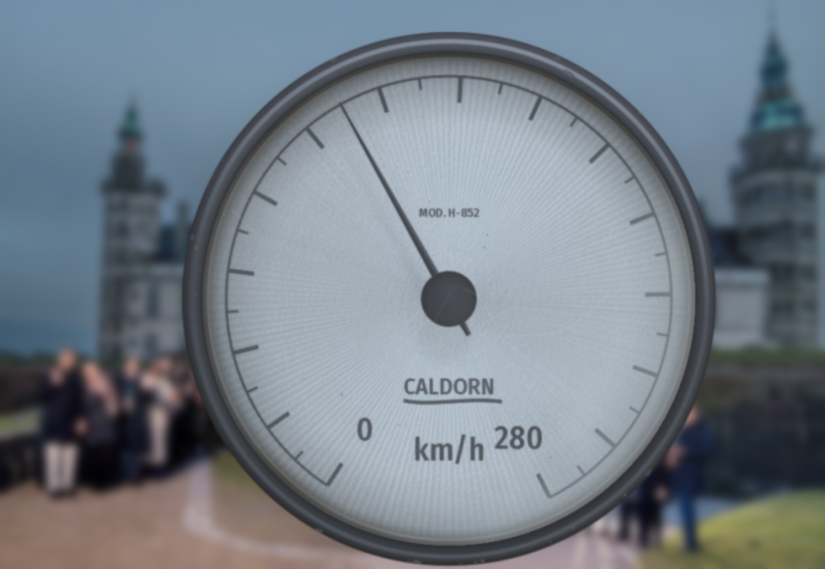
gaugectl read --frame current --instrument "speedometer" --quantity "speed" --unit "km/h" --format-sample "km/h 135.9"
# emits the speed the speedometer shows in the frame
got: km/h 110
